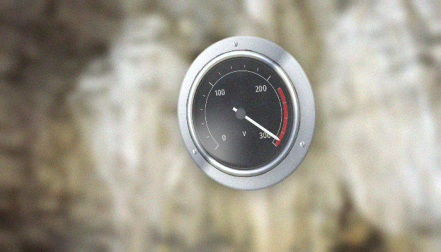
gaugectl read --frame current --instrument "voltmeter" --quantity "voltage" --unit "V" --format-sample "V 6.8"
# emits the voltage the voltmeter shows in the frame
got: V 290
